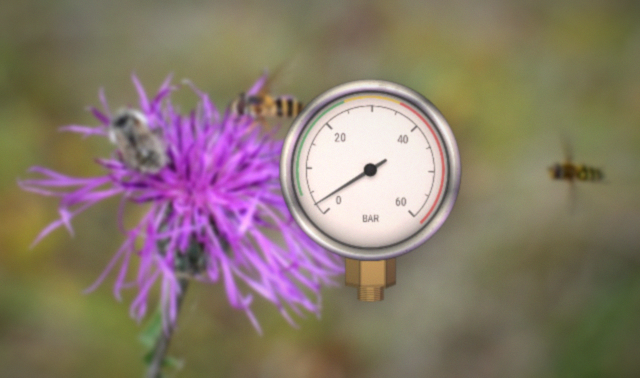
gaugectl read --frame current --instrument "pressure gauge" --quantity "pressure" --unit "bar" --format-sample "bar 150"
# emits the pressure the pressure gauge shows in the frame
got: bar 2.5
